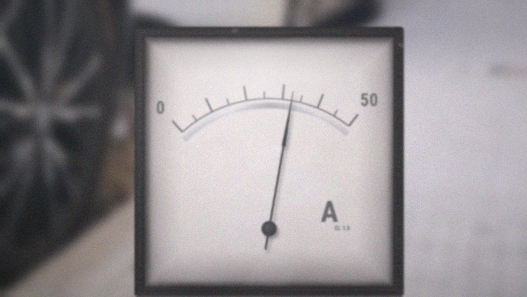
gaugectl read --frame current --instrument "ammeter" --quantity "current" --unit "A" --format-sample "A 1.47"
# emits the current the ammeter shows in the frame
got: A 32.5
